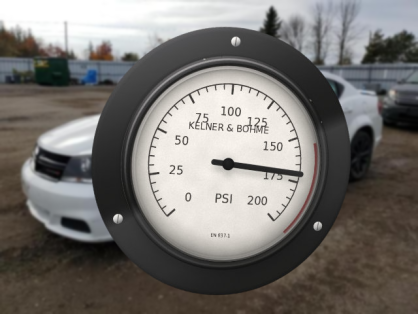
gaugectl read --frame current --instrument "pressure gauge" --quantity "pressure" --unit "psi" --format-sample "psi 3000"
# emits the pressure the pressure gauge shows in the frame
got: psi 170
